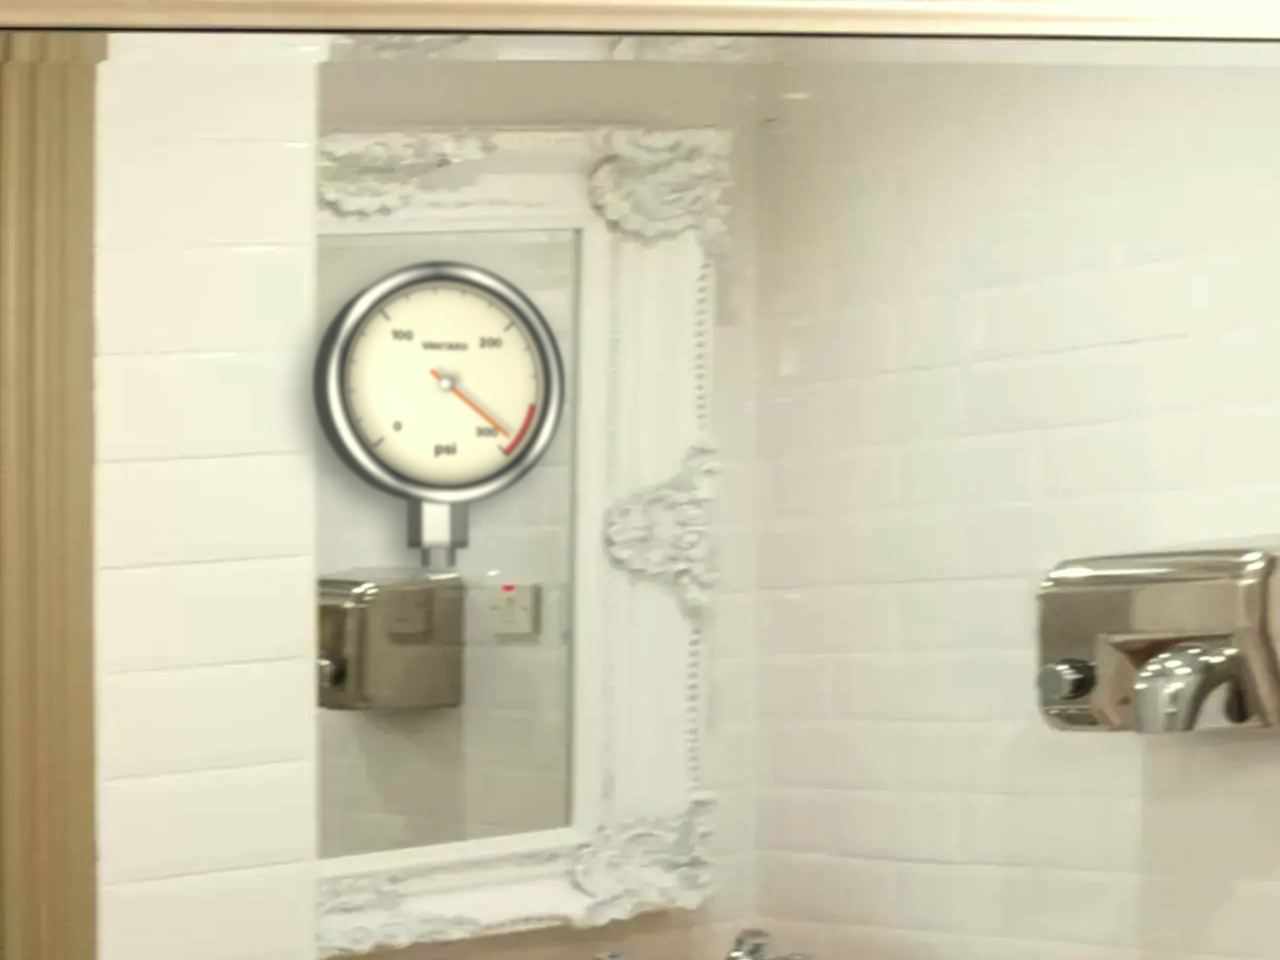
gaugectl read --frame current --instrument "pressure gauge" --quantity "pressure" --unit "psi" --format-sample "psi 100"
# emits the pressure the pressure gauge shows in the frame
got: psi 290
